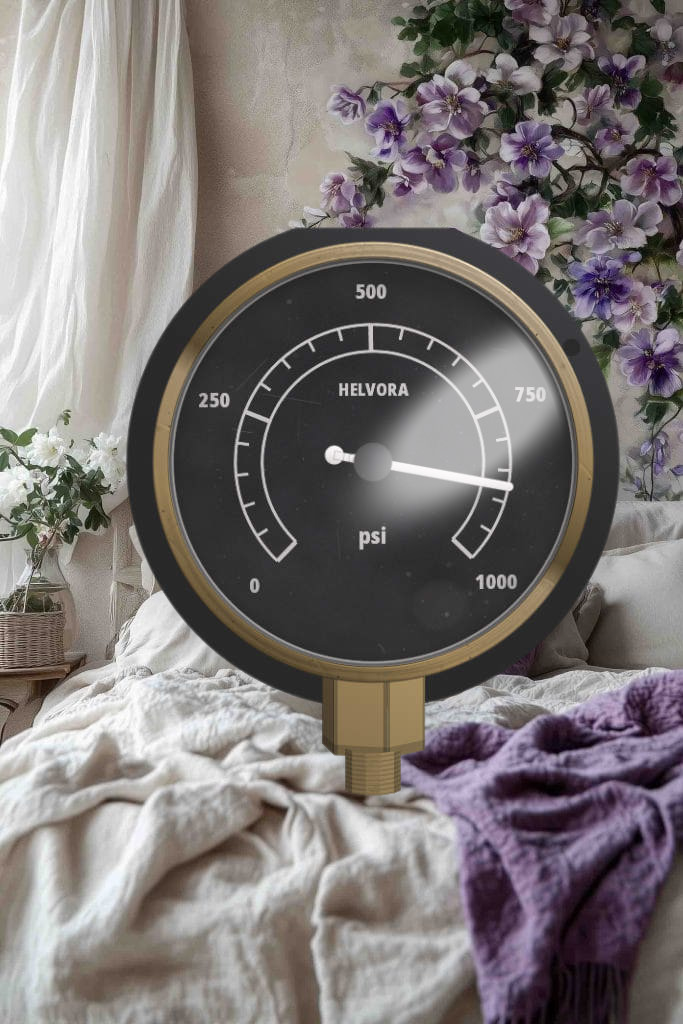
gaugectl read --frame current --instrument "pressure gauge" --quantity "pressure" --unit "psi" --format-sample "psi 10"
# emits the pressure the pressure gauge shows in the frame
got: psi 875
